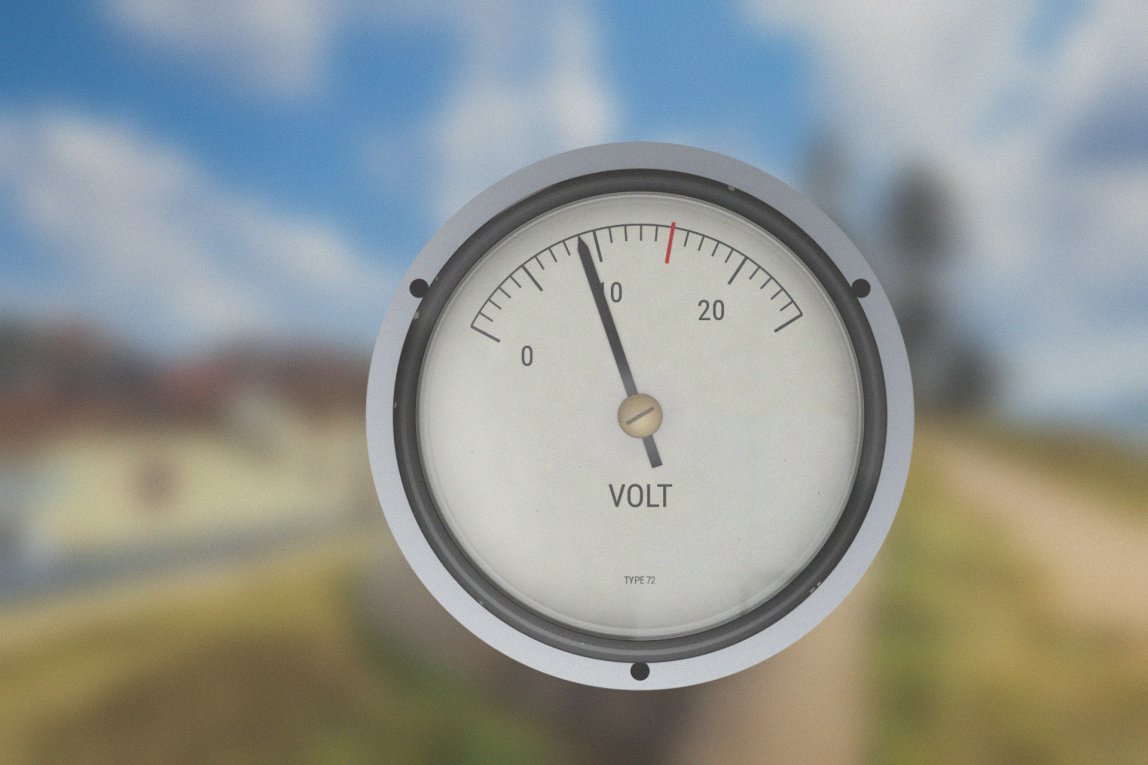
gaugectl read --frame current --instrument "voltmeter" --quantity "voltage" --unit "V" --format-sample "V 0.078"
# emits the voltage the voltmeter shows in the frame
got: V 9
